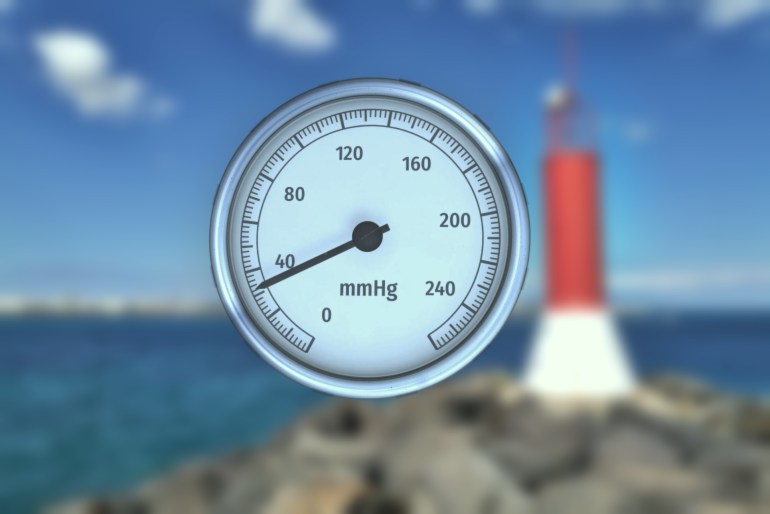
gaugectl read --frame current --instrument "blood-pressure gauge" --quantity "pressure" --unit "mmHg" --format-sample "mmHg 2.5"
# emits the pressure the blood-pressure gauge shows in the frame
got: mmHg 32
